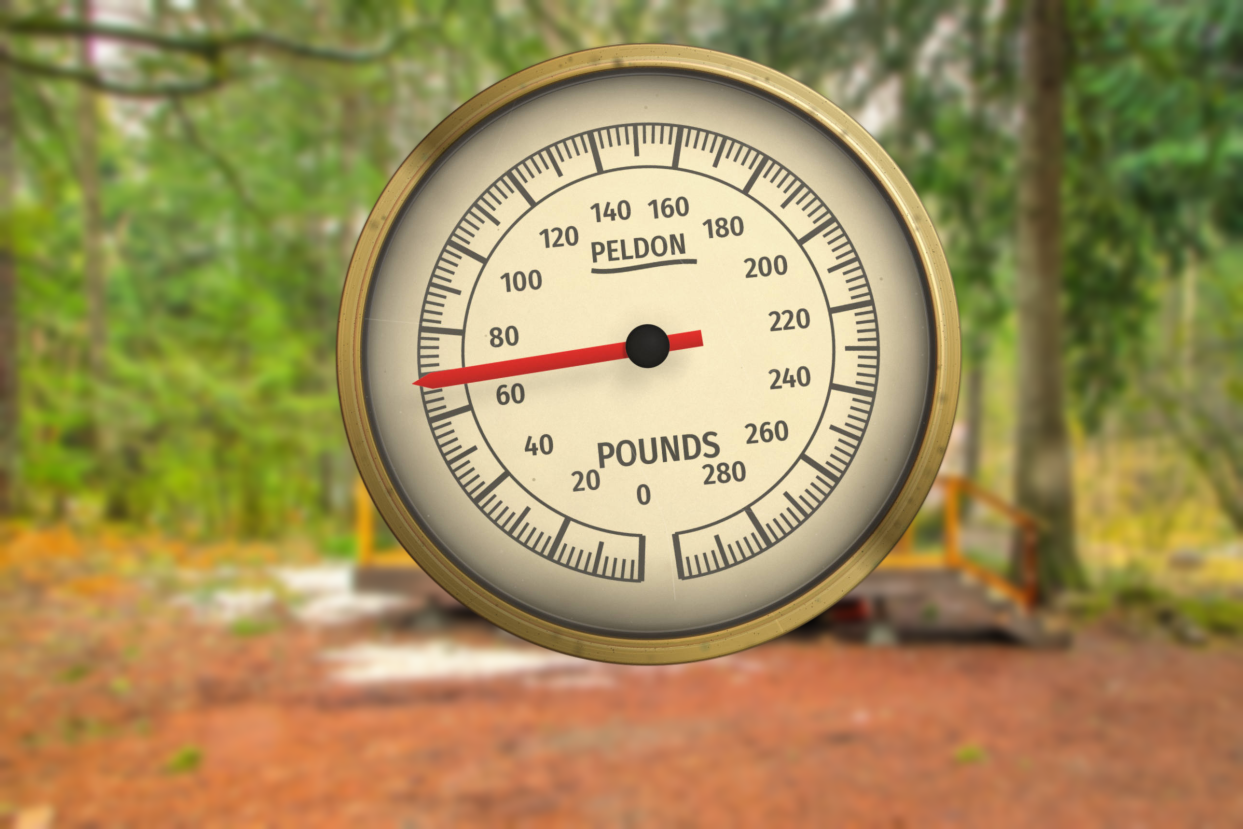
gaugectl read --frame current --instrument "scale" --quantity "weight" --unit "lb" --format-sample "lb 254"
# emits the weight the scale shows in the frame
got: lb 68
